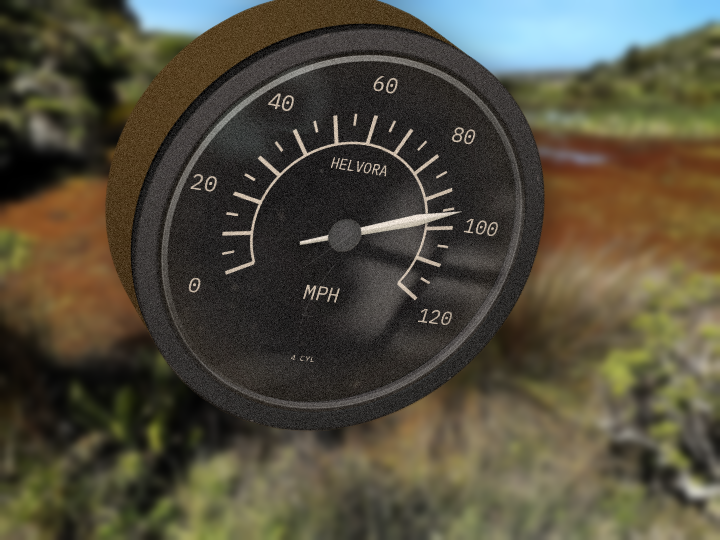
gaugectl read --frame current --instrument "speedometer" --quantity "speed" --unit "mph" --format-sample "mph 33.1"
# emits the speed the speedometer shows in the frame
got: mph 95
